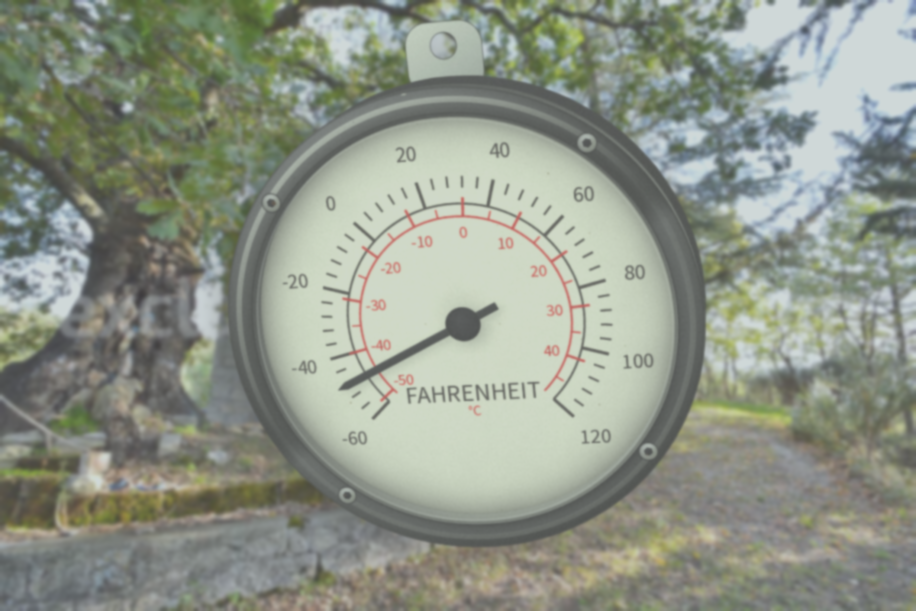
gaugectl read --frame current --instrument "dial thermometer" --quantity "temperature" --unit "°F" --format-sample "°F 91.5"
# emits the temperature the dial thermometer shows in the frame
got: °F -48
